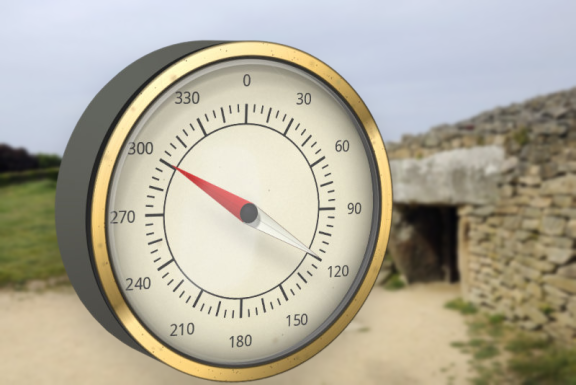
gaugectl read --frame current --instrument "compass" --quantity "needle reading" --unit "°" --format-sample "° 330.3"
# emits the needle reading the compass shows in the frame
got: ° 300
